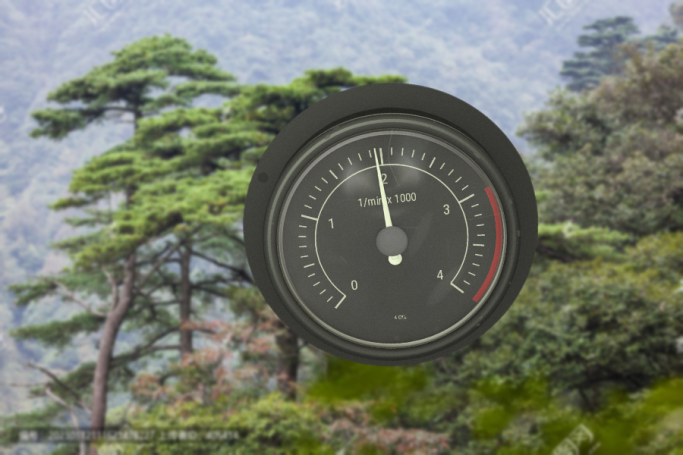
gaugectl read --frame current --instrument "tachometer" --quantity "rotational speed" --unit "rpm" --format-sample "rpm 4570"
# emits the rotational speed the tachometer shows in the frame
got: rpm 1950
